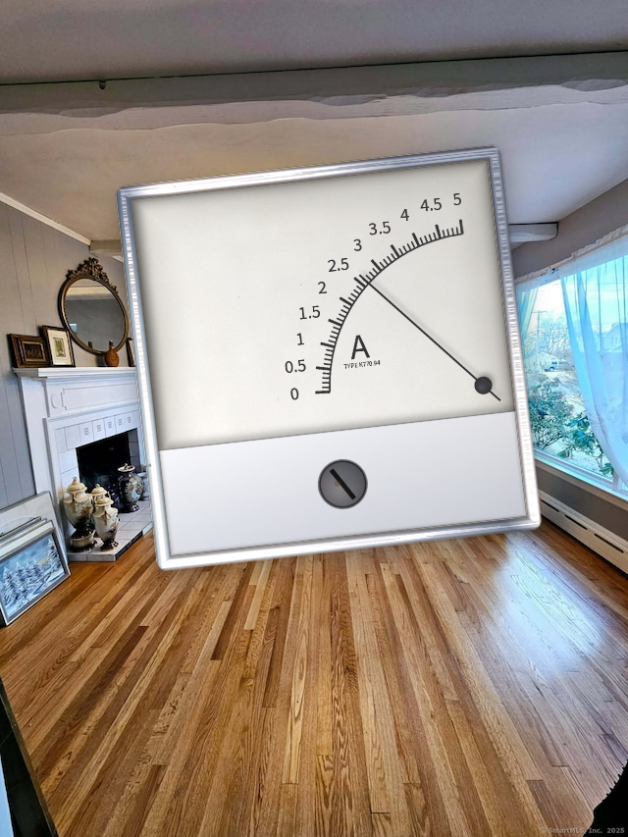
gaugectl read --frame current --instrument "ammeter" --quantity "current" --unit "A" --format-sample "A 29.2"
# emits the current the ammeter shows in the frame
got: A 2.6
